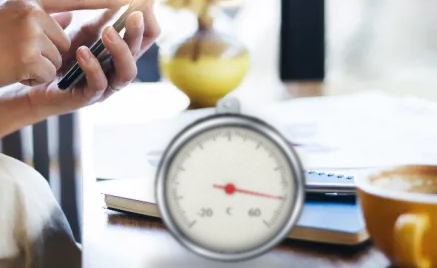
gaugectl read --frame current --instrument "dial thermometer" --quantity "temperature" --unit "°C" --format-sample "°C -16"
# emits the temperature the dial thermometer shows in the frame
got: °C 50
